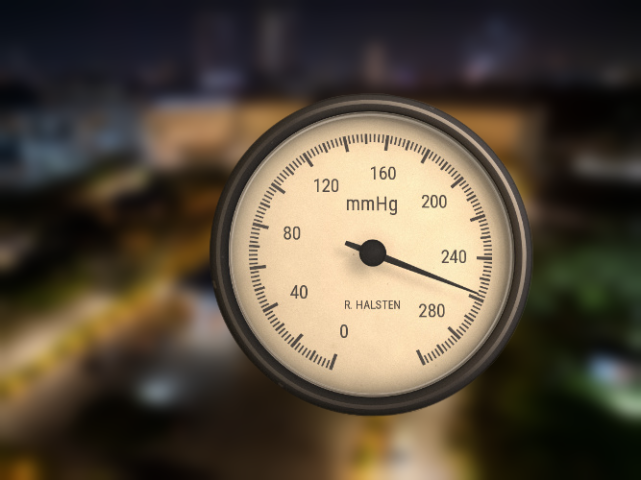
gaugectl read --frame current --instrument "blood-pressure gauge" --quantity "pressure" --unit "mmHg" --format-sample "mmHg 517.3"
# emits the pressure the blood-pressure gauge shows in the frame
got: mmHg 258
